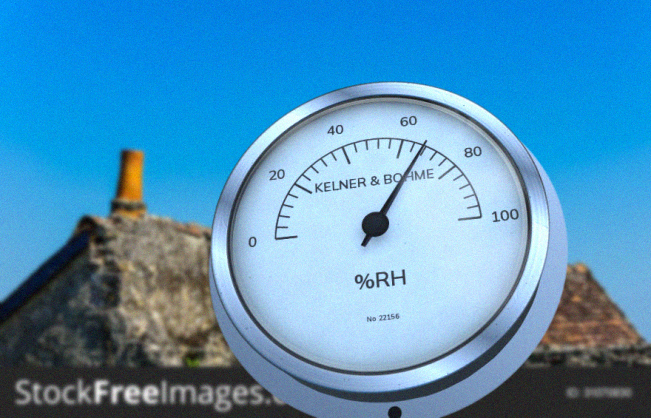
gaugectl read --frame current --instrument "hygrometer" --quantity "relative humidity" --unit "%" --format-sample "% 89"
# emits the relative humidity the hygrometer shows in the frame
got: % 68
